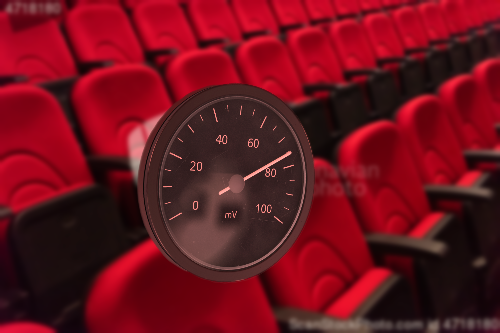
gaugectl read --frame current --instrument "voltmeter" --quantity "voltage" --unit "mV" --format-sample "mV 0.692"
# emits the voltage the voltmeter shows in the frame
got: mV 75
